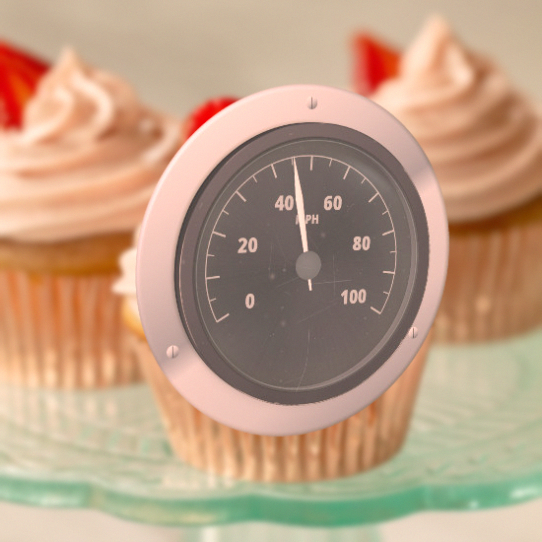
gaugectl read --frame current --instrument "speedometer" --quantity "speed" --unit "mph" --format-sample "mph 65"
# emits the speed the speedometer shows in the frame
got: mph 45
